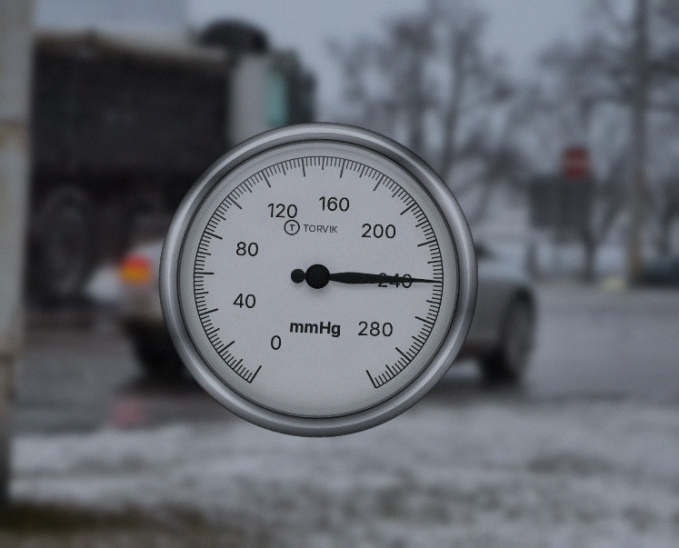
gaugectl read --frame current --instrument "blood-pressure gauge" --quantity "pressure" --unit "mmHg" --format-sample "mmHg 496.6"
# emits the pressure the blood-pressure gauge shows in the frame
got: mmHg 240
